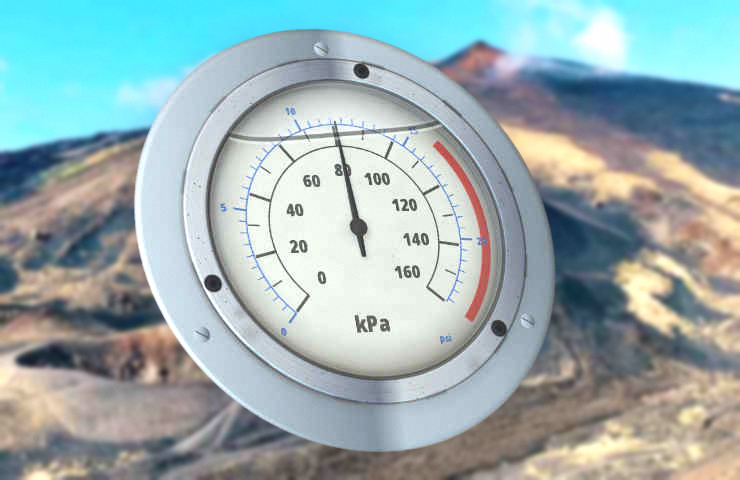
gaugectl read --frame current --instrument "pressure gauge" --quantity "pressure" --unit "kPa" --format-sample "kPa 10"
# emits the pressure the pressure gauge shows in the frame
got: kPa 80
